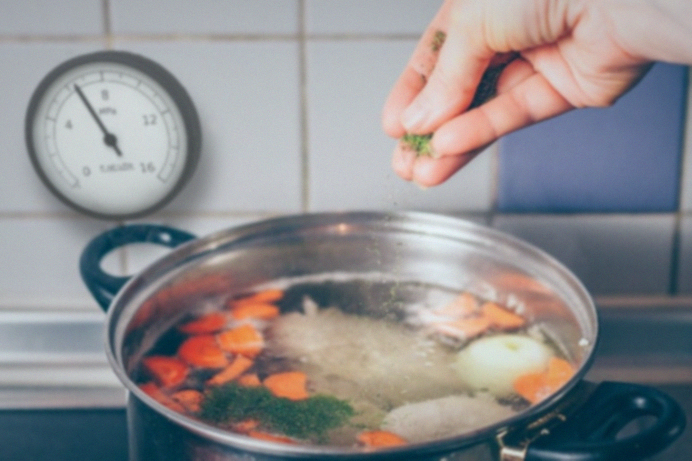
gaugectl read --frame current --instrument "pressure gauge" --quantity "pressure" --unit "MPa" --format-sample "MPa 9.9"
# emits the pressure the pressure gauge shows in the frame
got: MPa 6.5
